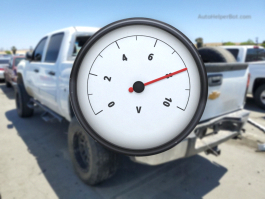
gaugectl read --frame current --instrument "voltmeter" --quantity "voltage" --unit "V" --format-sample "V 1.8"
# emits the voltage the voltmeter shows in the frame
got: V 8
